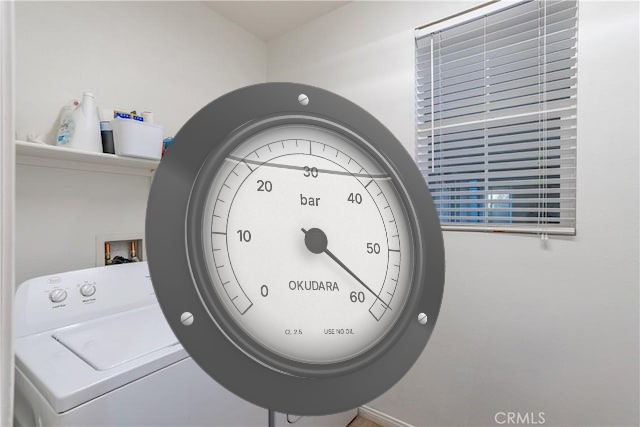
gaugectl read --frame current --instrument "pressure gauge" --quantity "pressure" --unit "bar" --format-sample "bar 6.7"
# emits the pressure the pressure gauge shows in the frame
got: bar 58
